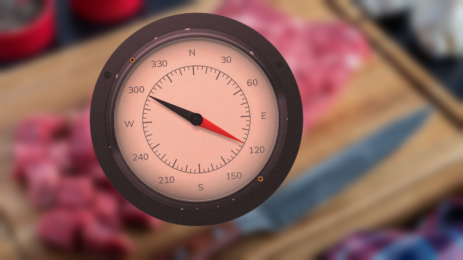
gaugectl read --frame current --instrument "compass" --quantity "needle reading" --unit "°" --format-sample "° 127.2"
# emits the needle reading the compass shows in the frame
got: ° 120
